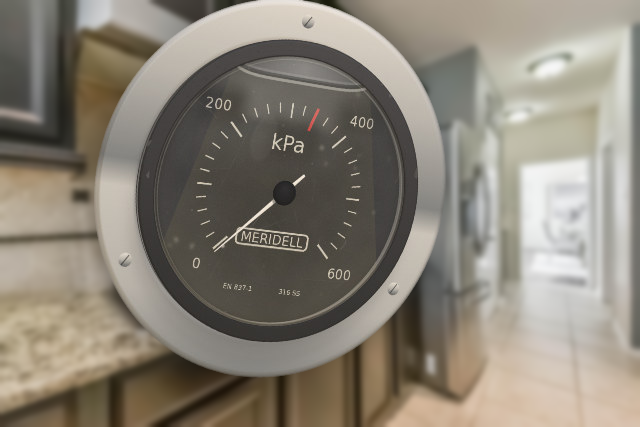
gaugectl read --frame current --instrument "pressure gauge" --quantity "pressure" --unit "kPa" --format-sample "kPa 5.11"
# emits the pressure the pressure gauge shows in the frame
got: kPa 0
